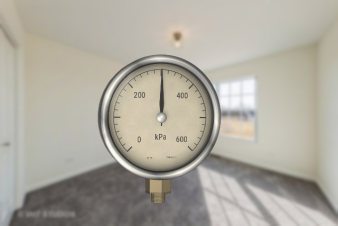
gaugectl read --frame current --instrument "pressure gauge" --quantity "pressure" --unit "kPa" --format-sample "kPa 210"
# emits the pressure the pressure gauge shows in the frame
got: kPa 300
